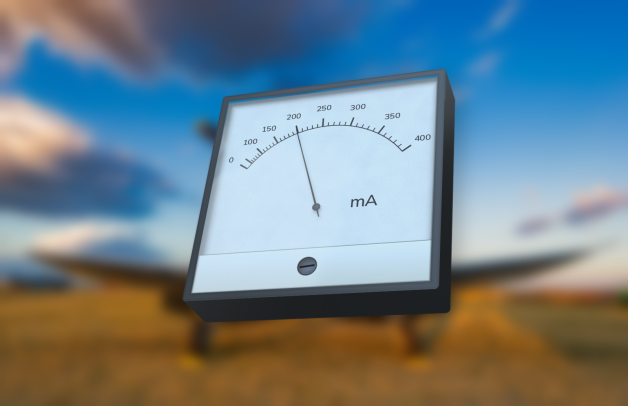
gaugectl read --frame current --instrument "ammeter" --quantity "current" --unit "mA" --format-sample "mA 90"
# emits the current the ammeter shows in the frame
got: mA 200
